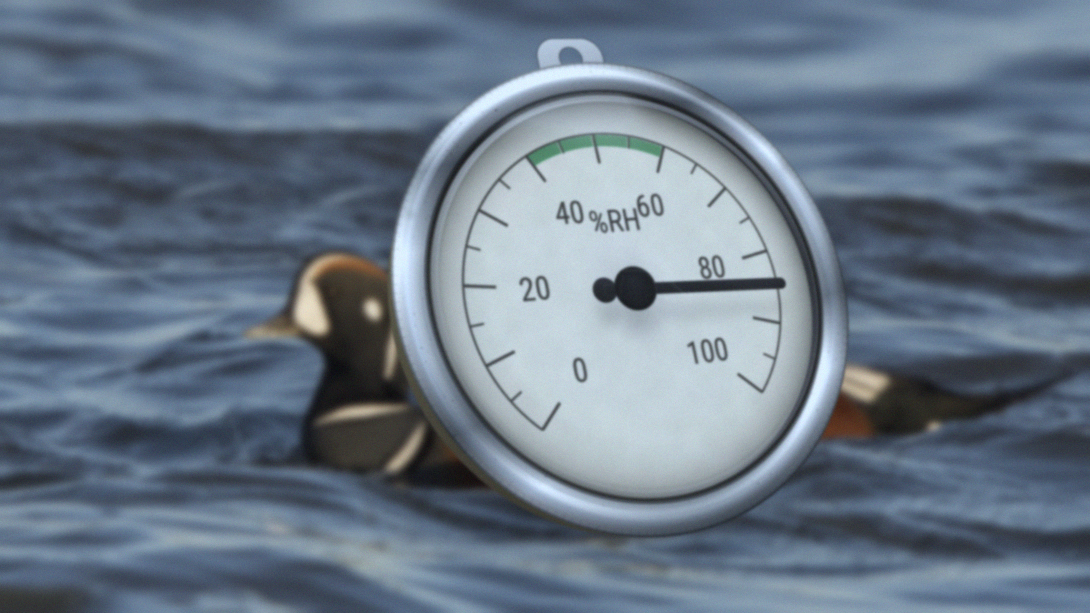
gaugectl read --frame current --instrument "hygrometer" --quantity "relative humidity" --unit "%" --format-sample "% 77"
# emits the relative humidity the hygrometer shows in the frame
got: % 85
